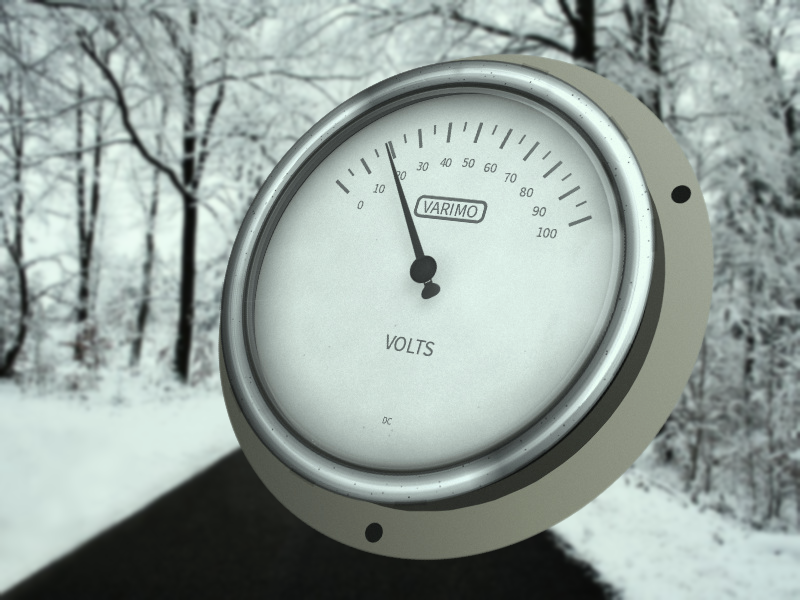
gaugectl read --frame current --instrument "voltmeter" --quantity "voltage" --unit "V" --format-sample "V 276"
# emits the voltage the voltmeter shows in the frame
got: V 20
